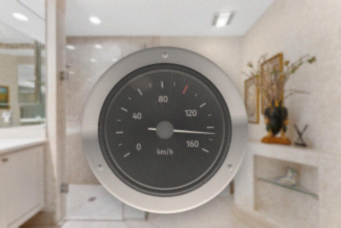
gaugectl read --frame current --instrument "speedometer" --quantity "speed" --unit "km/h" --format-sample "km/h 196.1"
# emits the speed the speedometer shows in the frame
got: km/h 145
